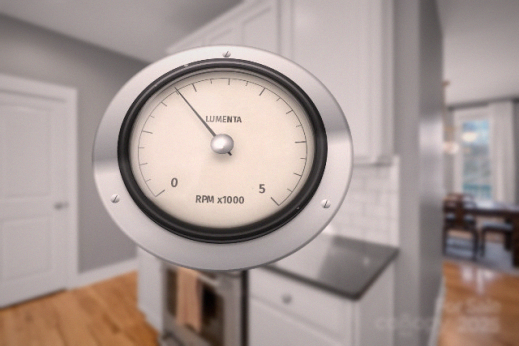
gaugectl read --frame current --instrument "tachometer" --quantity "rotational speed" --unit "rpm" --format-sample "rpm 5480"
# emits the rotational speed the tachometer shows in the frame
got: rpm 1750
